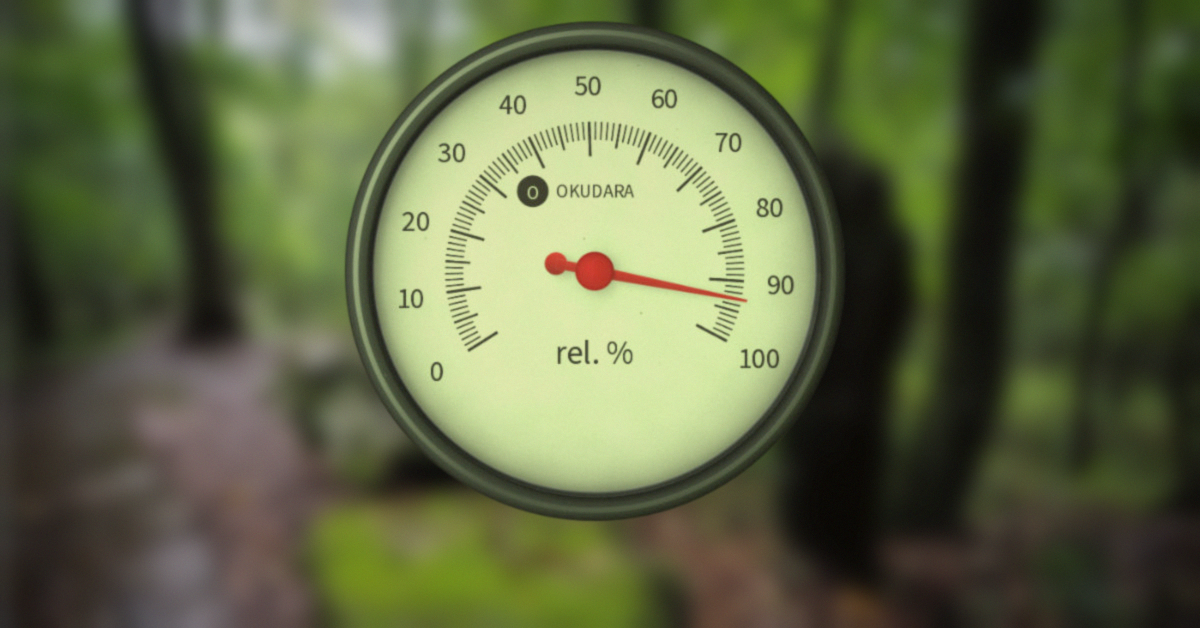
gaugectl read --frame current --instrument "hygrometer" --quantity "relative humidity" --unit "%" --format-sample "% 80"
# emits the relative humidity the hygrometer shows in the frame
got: % 93
